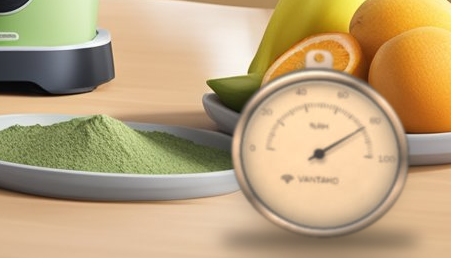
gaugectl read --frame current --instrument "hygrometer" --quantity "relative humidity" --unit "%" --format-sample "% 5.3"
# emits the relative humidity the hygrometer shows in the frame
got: % 80
